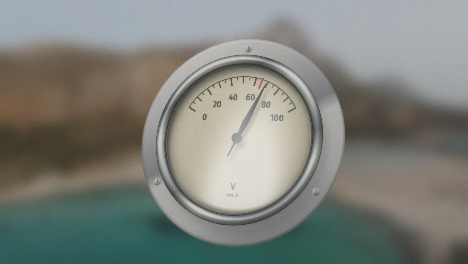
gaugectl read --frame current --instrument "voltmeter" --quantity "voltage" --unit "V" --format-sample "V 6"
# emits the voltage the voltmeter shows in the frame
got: V 70
